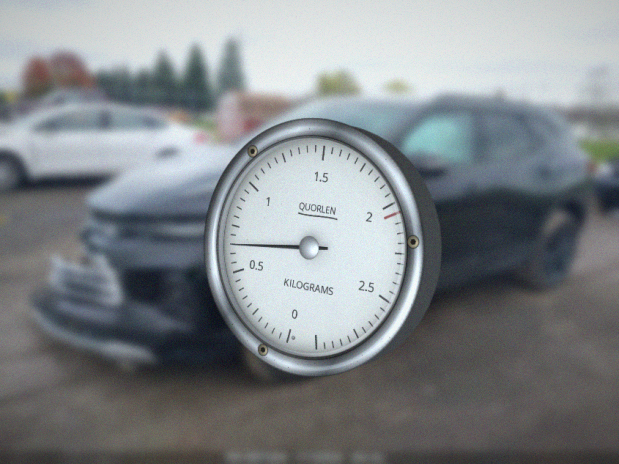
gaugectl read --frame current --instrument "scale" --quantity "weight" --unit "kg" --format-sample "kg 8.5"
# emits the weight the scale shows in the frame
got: kg 0.65
